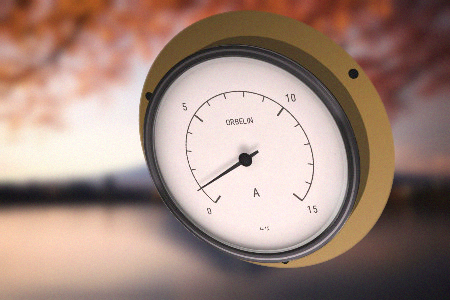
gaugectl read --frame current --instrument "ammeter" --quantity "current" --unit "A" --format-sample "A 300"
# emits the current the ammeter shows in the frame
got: A 1
